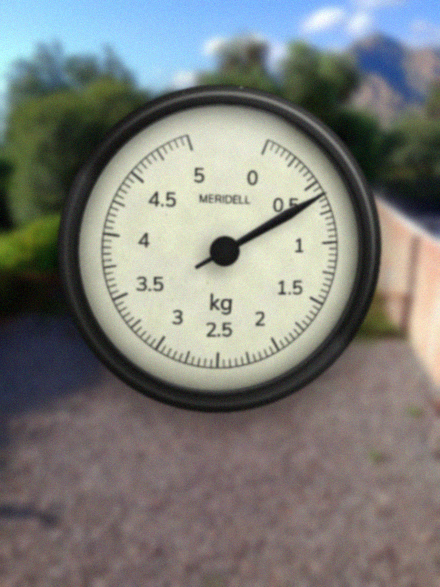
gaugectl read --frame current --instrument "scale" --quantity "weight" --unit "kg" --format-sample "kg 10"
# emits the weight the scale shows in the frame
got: kg 0.6
